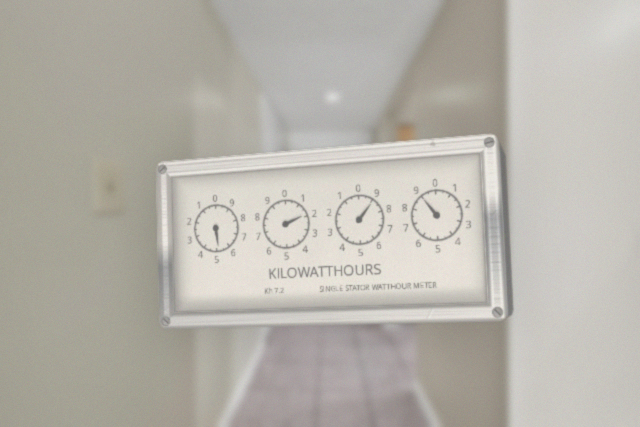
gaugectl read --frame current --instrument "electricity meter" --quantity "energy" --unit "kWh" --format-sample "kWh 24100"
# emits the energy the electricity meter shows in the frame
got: kWh 5189
